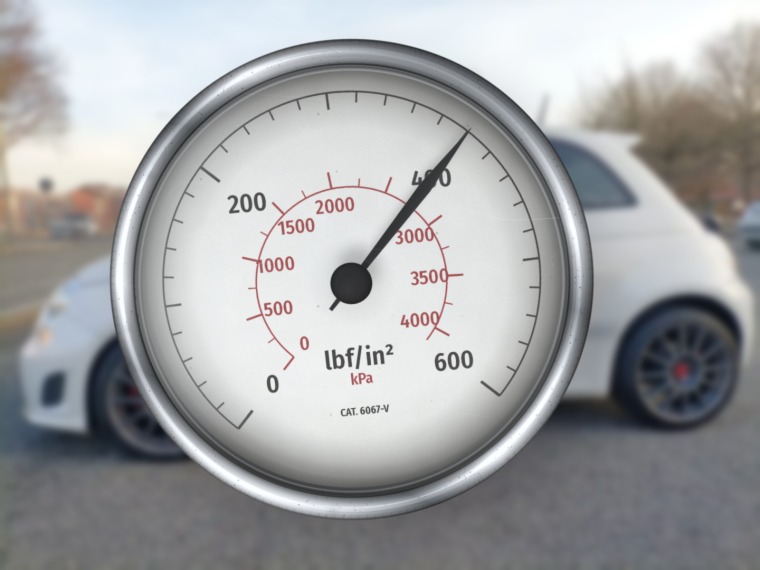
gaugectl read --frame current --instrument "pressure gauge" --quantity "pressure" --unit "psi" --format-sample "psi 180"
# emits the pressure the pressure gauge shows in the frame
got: psi 400
